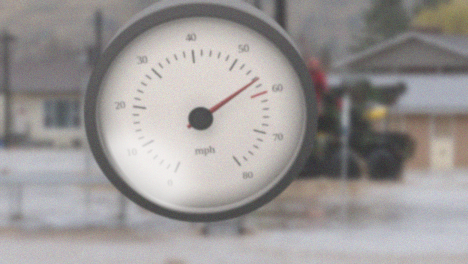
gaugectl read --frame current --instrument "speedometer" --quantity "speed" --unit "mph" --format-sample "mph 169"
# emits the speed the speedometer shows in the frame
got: mph 56
